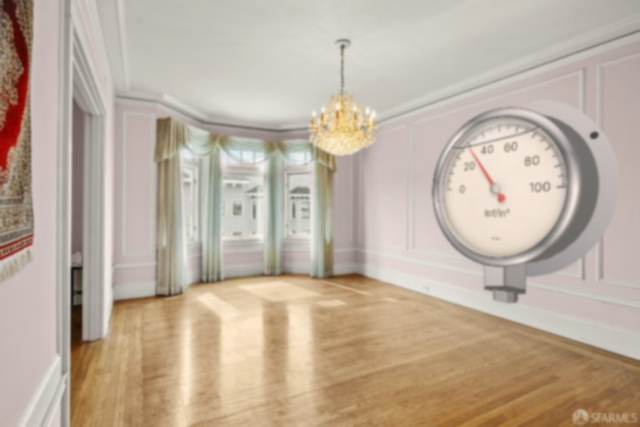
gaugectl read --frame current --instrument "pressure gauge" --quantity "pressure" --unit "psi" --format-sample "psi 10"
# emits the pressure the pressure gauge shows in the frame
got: psi 30
